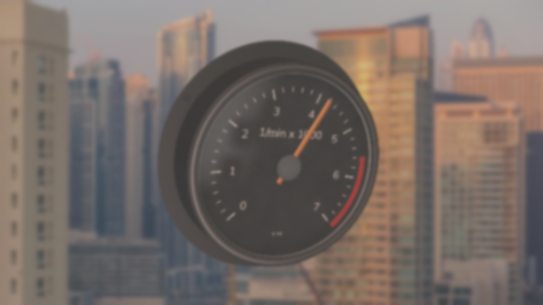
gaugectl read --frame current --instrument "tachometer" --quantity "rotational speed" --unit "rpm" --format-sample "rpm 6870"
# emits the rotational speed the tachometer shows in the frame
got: rpm 4200
